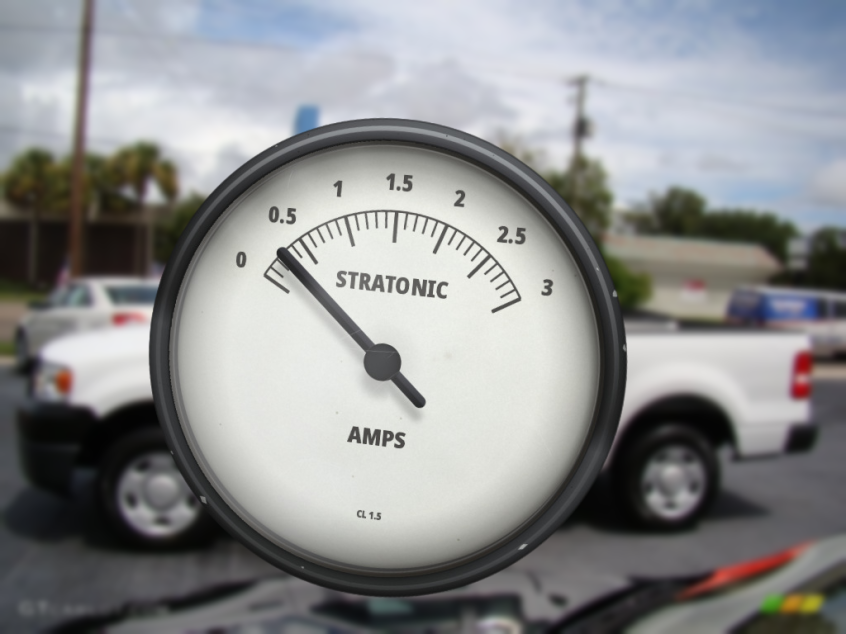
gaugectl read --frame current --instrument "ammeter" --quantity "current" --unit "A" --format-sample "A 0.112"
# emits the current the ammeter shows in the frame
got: A 0.3
